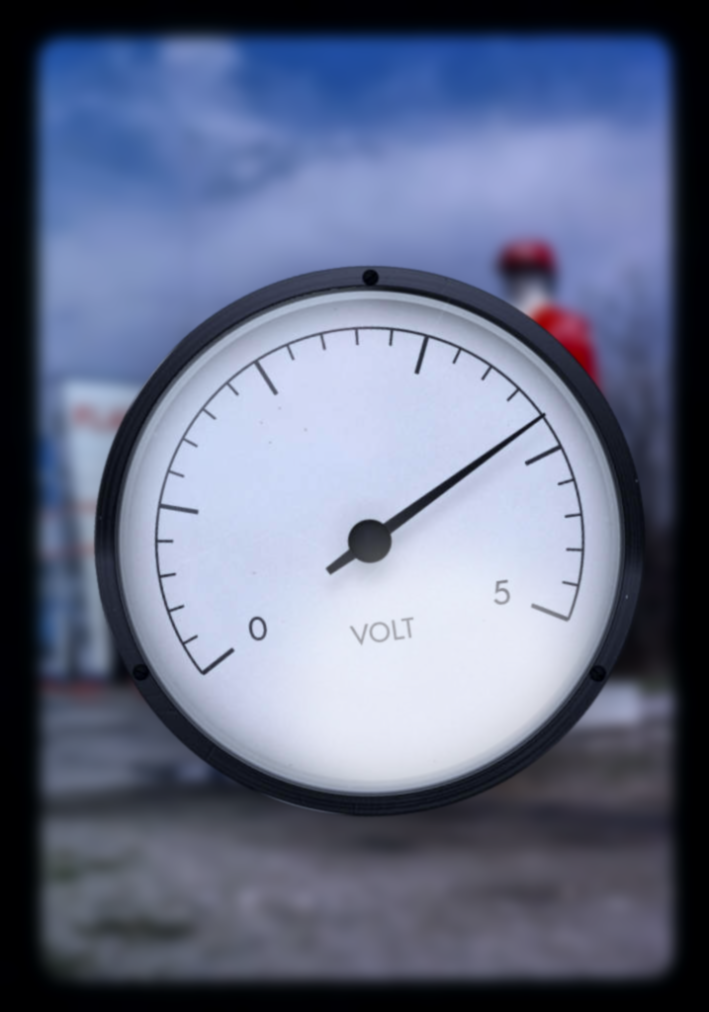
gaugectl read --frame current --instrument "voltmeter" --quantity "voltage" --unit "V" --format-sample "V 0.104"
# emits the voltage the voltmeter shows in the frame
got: V 3.8
